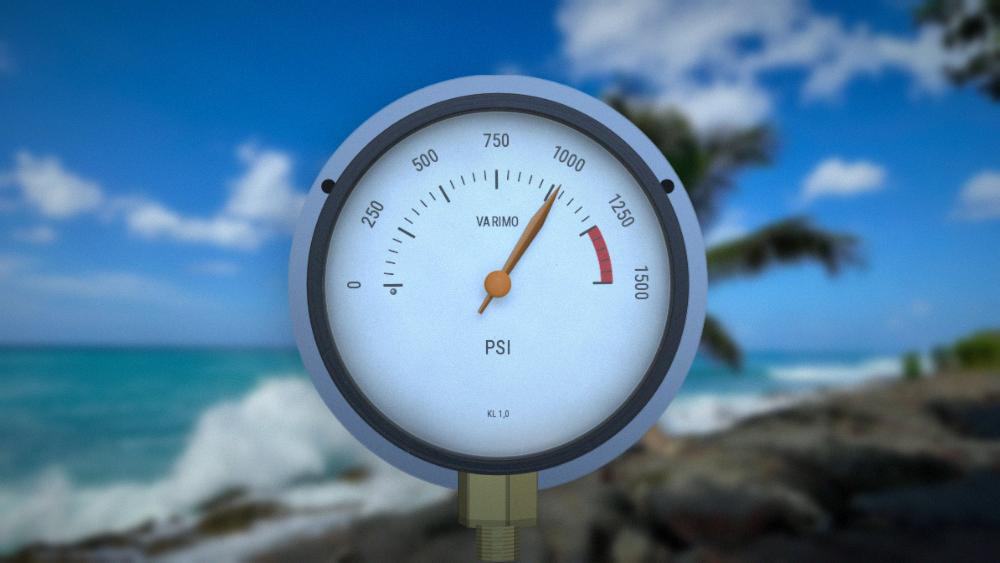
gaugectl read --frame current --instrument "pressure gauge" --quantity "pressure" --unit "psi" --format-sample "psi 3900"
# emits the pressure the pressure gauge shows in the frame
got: psi 1025
